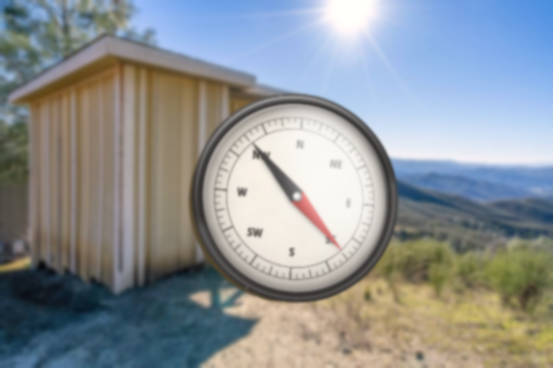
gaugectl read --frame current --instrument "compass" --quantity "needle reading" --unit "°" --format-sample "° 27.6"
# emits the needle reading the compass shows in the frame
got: ° 135
